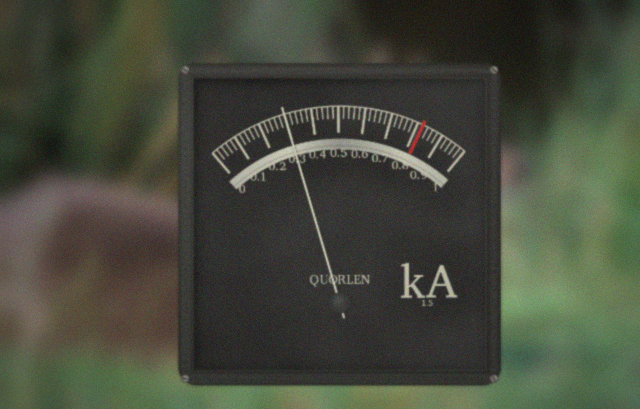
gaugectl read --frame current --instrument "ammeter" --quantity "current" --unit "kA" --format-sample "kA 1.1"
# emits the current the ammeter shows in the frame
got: kA 0.3
